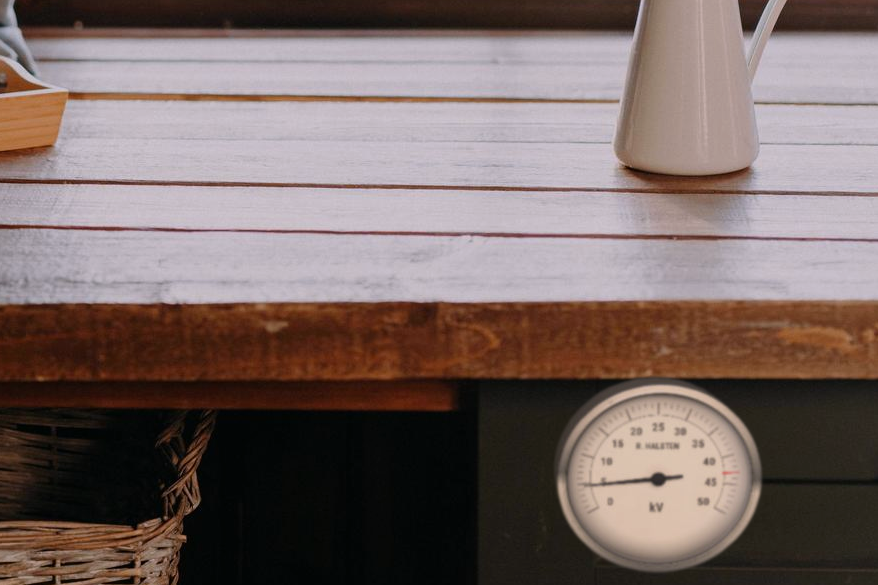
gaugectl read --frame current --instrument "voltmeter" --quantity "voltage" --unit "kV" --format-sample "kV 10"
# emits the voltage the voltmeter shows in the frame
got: kV 5
